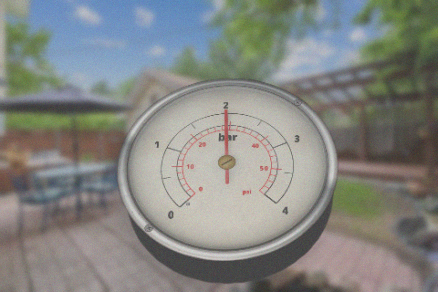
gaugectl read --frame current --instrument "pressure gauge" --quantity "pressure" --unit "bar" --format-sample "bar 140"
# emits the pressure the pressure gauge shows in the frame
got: bar 2
